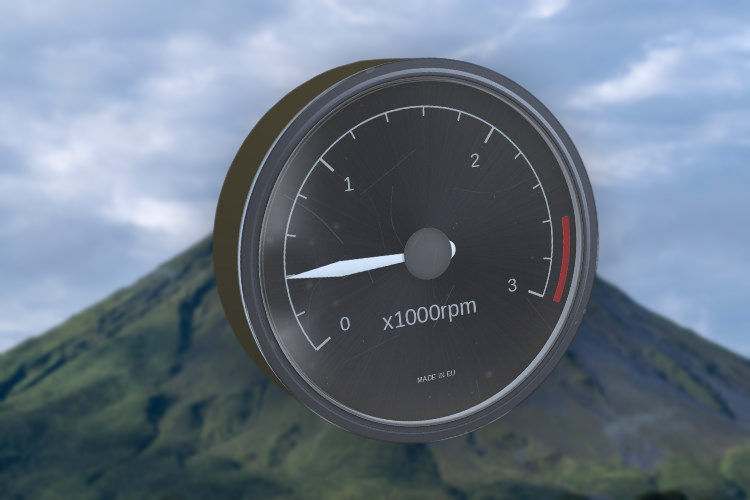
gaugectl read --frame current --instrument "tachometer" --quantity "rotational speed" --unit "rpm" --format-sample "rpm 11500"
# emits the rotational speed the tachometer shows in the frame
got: rpm 400
